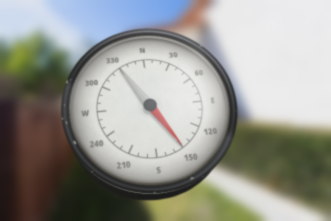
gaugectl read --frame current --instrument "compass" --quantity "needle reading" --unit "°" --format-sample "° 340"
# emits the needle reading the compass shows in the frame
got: ° 150
